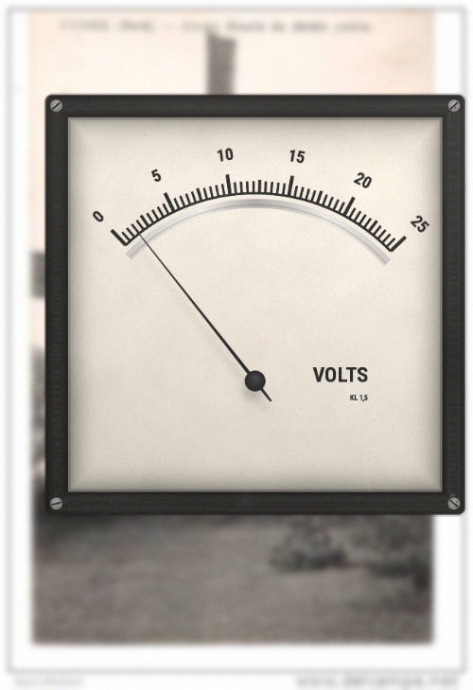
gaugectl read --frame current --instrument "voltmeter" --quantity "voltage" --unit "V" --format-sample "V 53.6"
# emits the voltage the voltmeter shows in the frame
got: V 1.5
